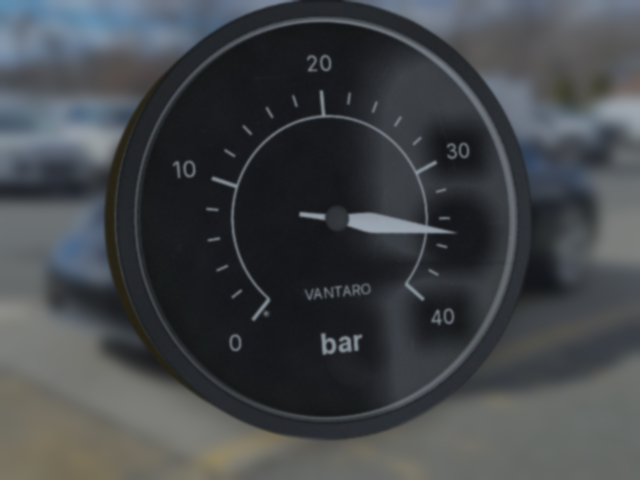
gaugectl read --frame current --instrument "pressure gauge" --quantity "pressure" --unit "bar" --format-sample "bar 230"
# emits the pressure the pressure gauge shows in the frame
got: bar 35
